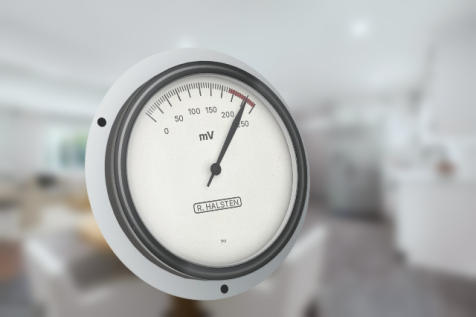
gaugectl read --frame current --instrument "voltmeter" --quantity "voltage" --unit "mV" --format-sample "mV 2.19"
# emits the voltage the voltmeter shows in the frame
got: mV 225
